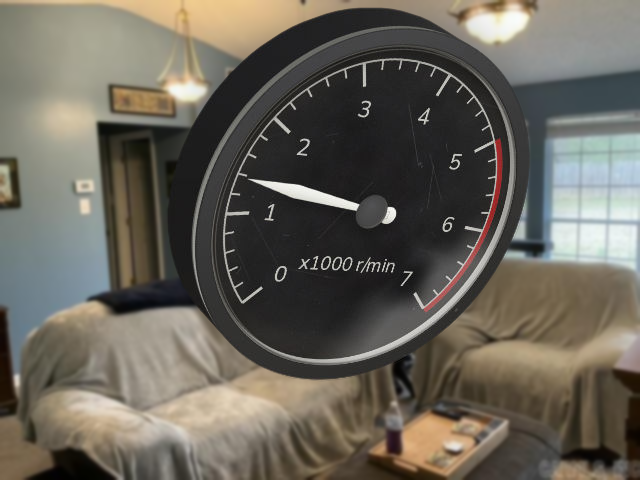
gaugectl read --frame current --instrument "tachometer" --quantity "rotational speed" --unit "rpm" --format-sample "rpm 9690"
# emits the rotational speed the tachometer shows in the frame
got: rpm 1400
